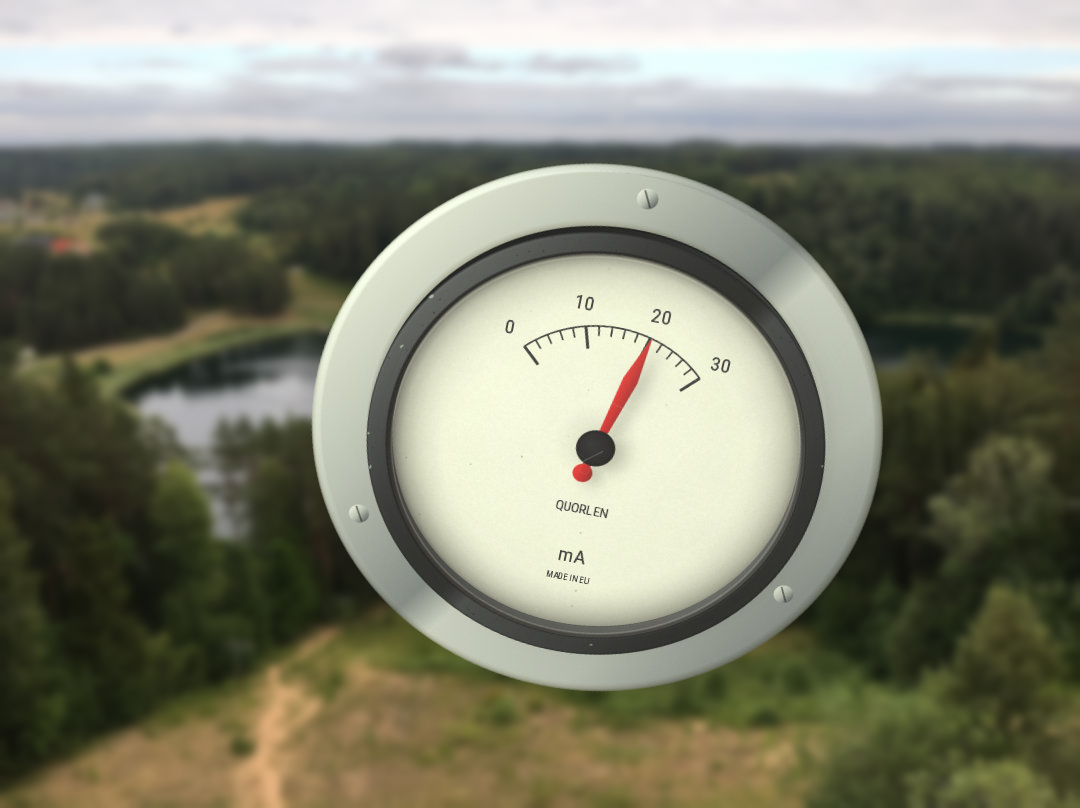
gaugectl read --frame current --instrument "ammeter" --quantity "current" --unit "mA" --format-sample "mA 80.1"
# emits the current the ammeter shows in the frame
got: mA 20
